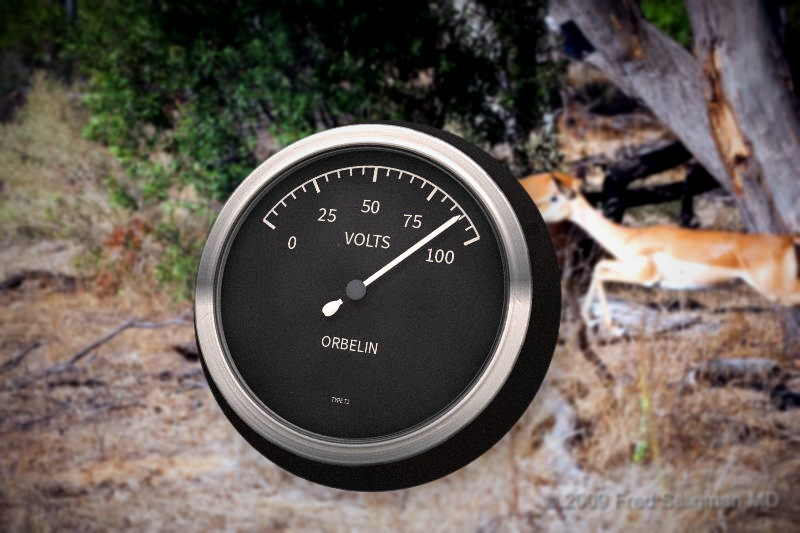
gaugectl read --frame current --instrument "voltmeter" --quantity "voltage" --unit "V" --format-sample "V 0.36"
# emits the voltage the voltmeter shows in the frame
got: V 90
